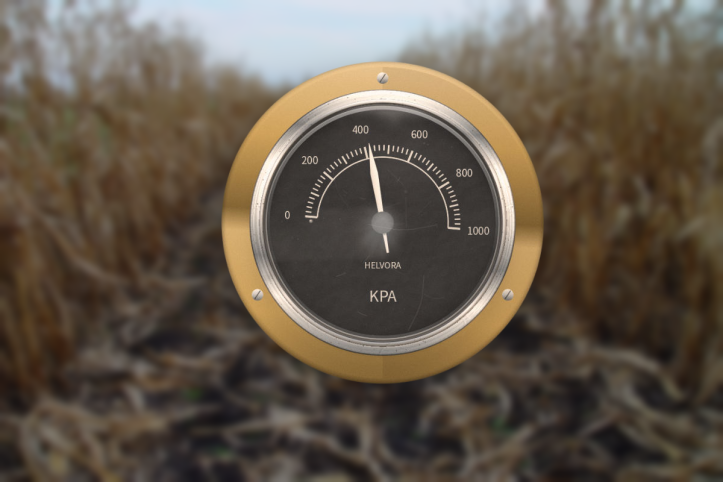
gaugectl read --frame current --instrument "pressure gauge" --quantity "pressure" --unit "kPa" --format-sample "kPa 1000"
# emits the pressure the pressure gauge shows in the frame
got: kPa 420
